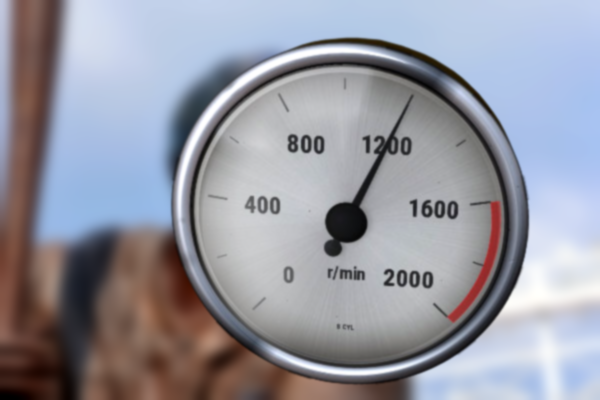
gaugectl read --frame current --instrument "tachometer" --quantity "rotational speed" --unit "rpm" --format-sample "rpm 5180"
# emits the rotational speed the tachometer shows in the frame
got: rpm 1200
